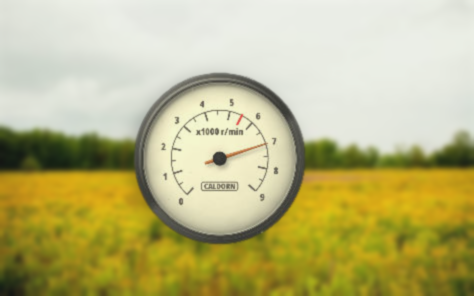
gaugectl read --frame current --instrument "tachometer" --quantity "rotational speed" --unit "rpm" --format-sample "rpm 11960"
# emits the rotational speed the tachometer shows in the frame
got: rpm 7000
